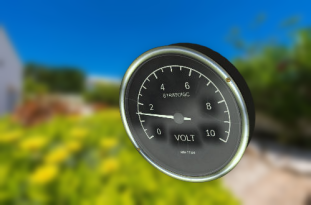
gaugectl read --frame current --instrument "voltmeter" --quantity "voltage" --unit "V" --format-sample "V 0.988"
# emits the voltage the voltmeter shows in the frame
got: V 1.5
